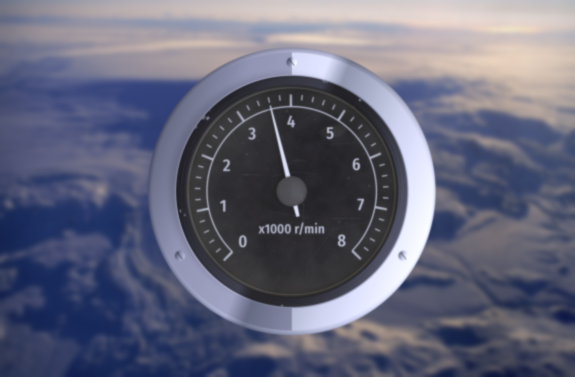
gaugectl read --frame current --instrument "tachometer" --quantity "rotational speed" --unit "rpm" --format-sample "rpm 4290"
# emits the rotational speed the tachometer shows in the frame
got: rpm 3600
